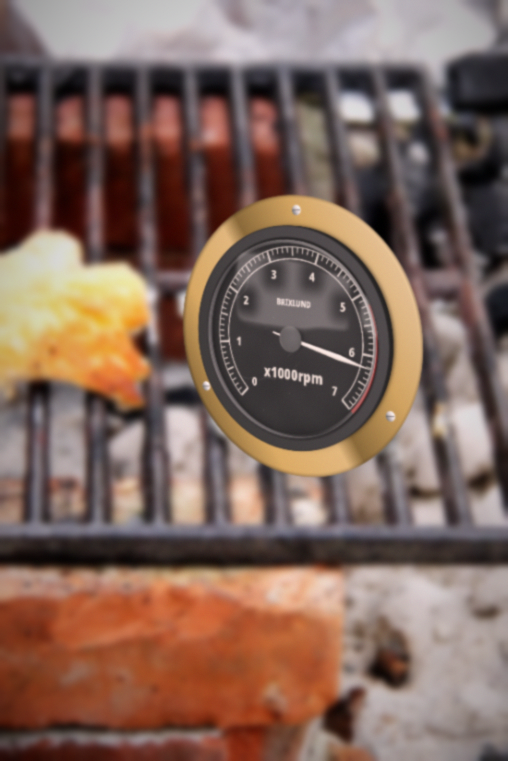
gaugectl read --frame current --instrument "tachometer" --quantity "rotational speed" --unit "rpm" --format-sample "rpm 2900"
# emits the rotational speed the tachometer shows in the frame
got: rpm 6200
